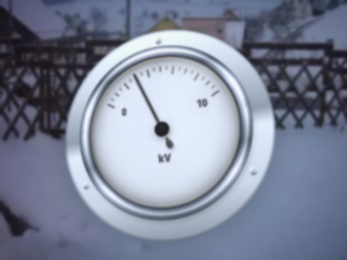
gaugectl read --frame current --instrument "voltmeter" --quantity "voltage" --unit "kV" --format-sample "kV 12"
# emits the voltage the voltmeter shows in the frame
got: kV 3
